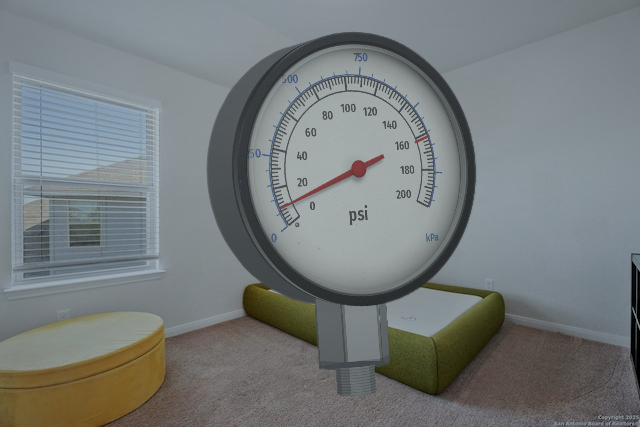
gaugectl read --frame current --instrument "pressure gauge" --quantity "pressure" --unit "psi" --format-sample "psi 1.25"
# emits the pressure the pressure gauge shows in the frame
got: psi 10
